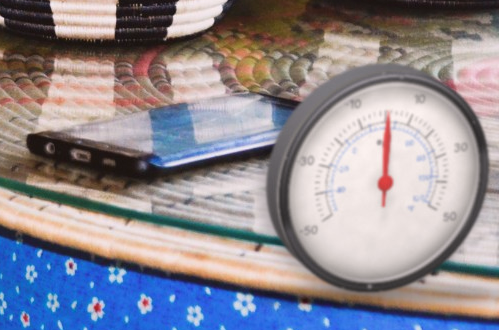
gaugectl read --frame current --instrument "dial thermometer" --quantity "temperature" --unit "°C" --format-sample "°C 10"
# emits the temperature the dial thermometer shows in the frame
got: °C 0
